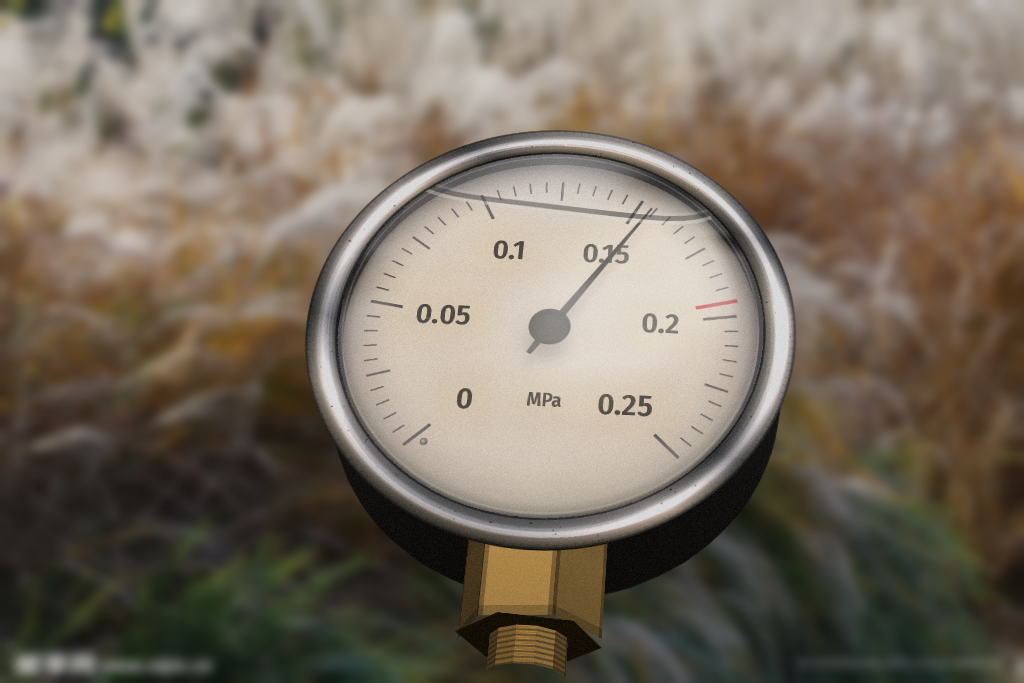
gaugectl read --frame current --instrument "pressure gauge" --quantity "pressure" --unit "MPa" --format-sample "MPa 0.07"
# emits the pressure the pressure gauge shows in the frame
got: MPa 0.155
